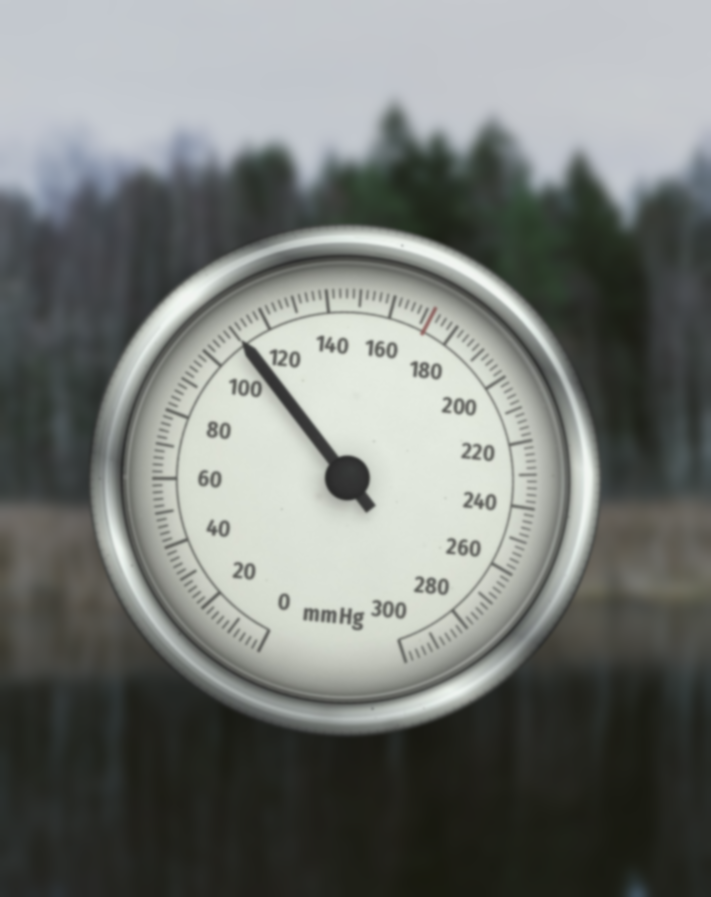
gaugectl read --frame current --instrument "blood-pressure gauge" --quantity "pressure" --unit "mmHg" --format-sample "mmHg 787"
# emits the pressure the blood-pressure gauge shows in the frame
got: mmHg 110
